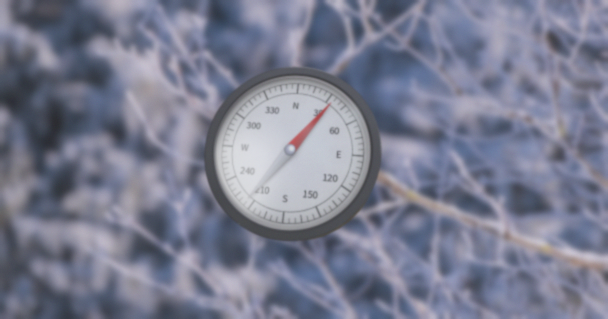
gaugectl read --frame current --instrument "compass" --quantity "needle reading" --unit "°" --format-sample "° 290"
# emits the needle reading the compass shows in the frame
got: ° 35
